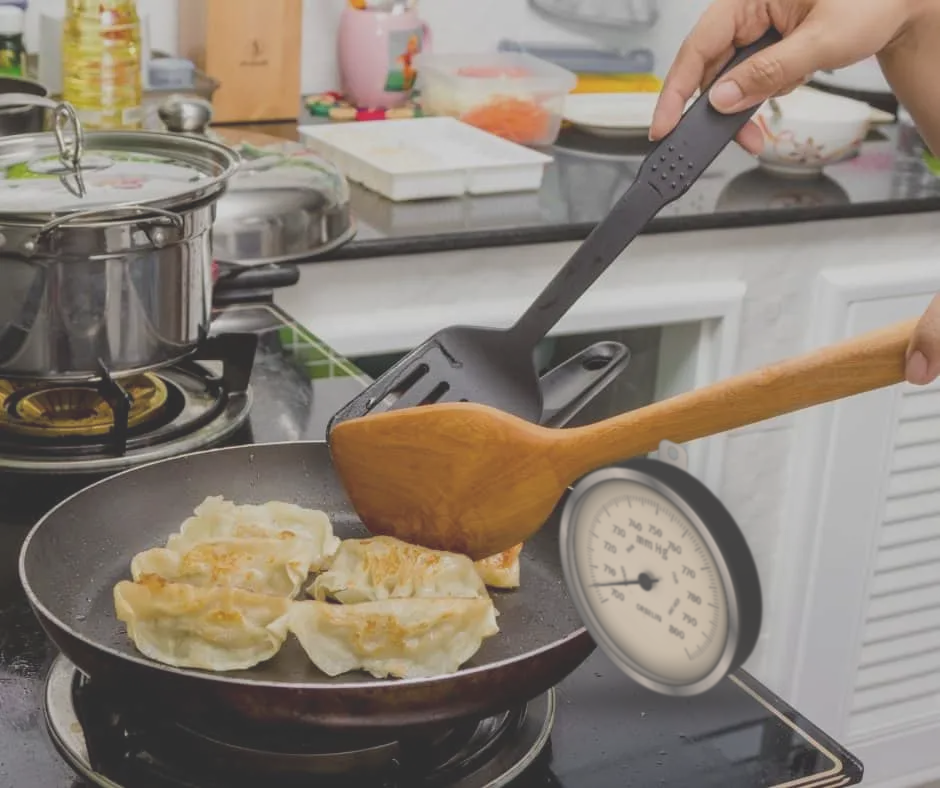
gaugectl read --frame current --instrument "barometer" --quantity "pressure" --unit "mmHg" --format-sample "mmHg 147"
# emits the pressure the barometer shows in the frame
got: mmHg 705
